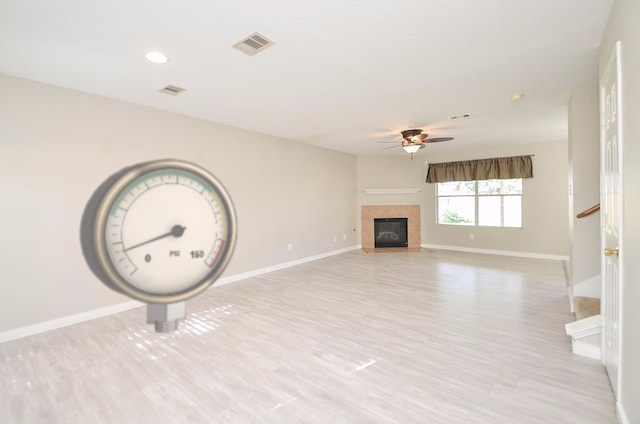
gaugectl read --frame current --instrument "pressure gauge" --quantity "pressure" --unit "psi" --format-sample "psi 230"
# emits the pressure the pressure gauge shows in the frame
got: psi 15
